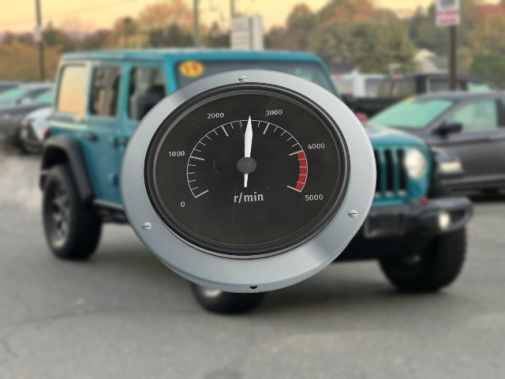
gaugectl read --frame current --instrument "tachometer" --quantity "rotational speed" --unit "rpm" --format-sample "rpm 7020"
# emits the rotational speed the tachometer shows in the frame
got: rpm 2600
